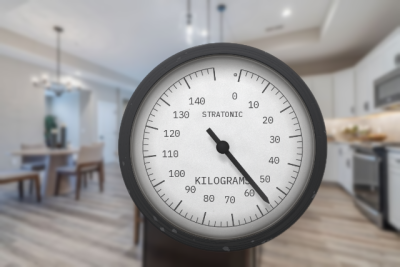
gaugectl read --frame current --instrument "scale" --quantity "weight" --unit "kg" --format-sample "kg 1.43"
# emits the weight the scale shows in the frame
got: kg 56
